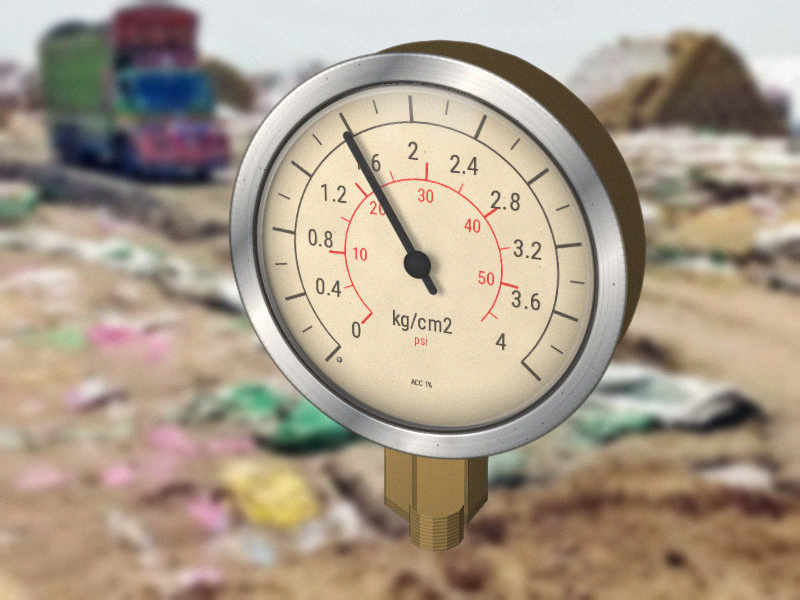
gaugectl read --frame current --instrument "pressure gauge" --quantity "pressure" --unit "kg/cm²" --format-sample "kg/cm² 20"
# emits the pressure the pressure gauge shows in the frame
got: kg/cm² 1.6
